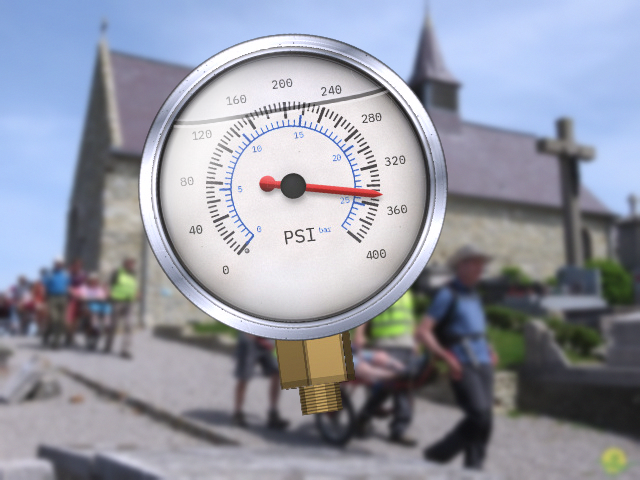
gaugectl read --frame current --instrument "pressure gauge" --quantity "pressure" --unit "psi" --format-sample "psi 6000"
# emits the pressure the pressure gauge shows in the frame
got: psi 350
